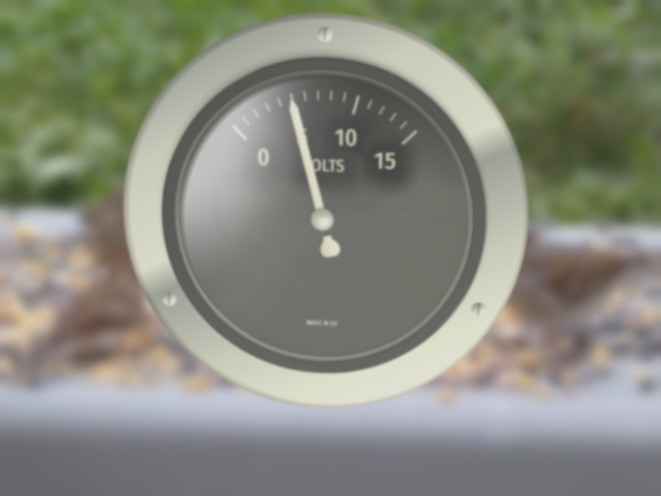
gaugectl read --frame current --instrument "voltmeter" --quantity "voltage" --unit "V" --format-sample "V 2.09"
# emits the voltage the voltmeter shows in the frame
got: V 5
